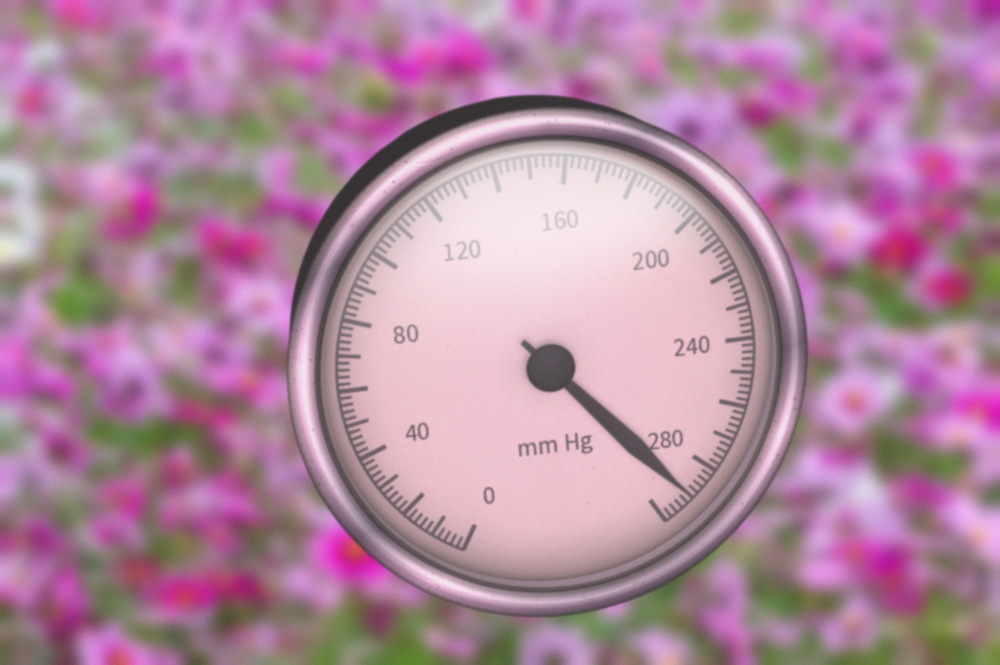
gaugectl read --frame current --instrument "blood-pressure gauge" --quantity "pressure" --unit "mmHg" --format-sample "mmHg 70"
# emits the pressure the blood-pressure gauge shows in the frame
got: mmHg 290
